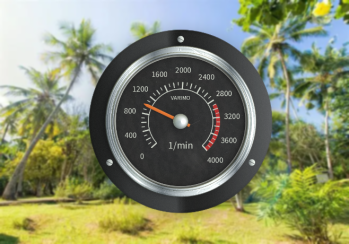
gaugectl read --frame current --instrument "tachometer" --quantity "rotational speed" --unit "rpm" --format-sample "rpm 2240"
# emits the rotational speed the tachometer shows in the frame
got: rpm 1000
